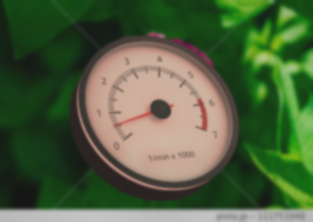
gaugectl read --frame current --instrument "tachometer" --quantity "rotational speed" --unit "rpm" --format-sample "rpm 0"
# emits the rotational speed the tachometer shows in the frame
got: rpm 500
